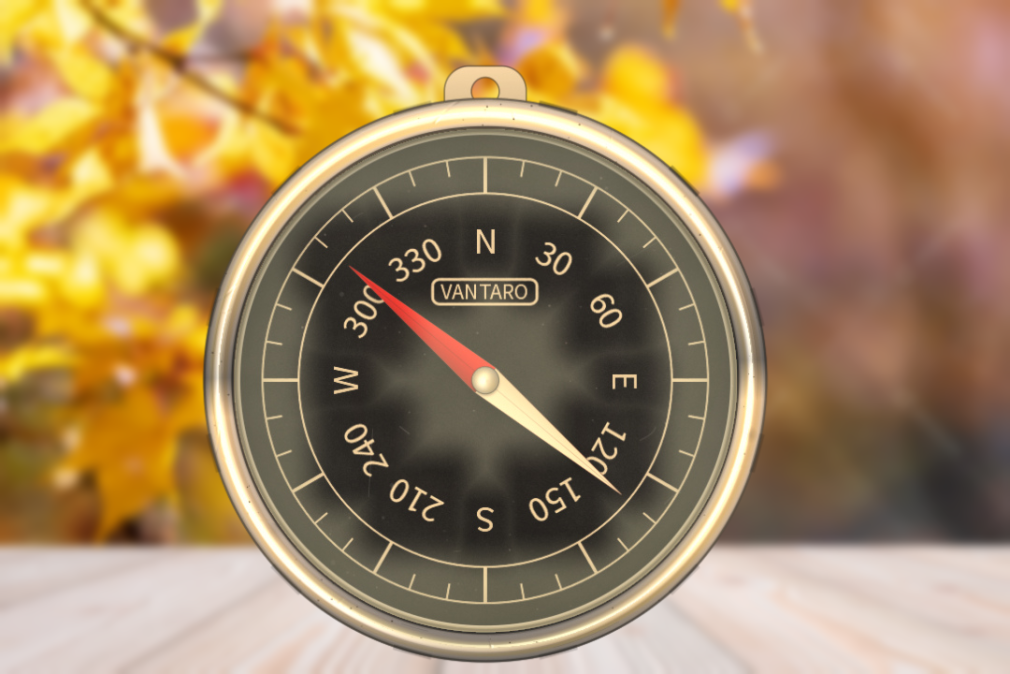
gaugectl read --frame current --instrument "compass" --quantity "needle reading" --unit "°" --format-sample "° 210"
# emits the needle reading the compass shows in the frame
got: ° 310
